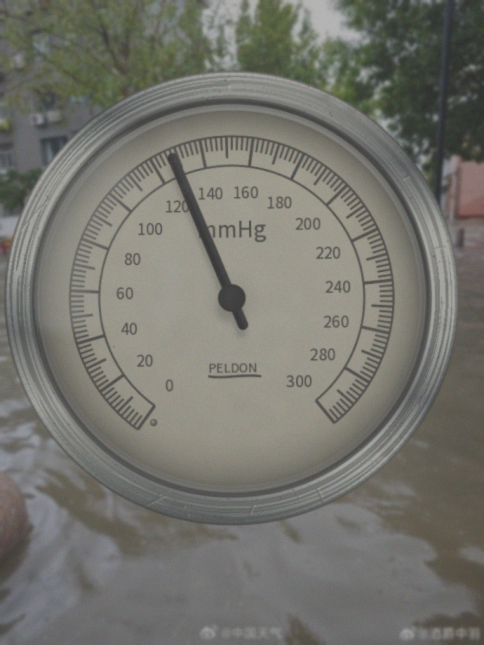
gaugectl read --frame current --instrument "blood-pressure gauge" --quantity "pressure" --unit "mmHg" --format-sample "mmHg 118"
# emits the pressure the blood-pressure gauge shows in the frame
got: mmHg 128
